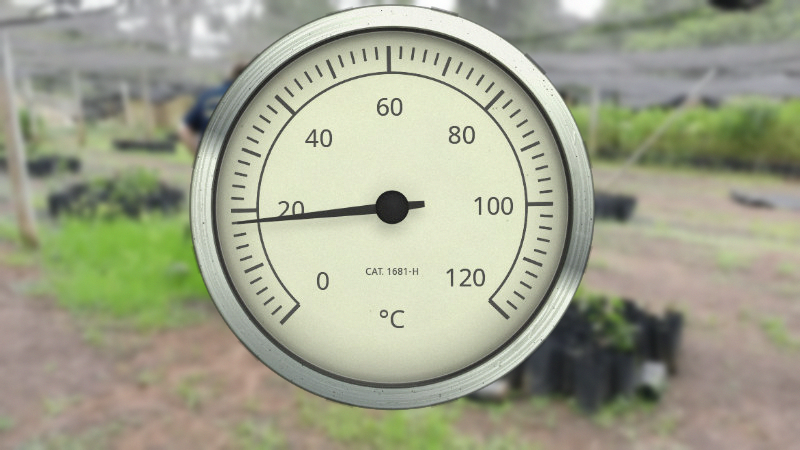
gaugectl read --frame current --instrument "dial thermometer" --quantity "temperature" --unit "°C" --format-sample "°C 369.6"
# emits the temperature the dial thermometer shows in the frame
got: °C 18
